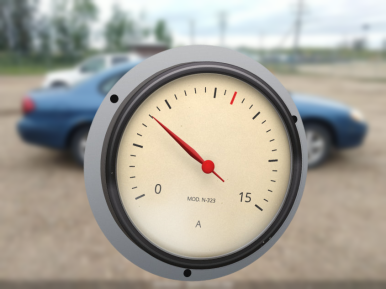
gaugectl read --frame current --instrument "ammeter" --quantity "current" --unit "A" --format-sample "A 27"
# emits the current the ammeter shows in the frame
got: A 4
